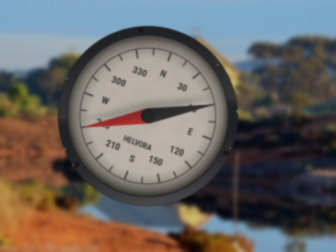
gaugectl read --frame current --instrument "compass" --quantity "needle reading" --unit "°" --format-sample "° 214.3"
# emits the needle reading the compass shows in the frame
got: ° 240
